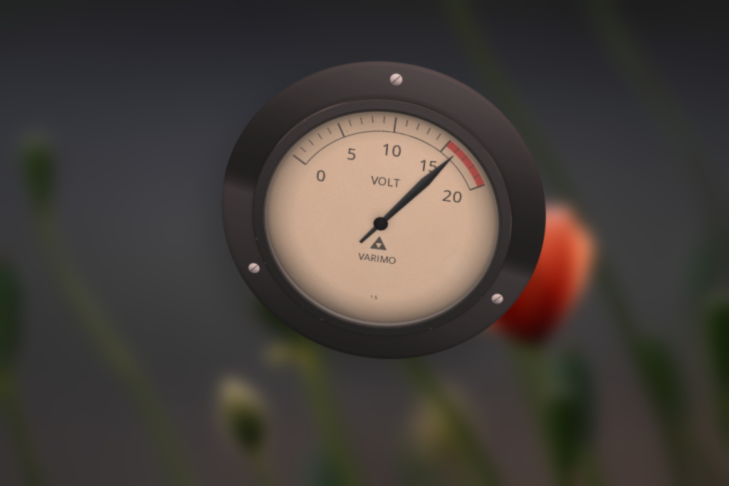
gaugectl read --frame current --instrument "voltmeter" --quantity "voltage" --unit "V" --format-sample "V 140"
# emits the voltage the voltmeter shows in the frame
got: V 16
